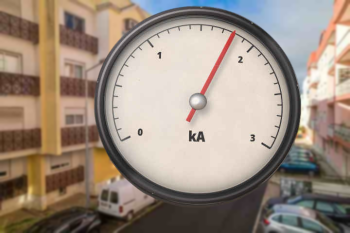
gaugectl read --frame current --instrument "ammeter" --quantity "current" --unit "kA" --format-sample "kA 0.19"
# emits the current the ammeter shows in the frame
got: kA 1.8
